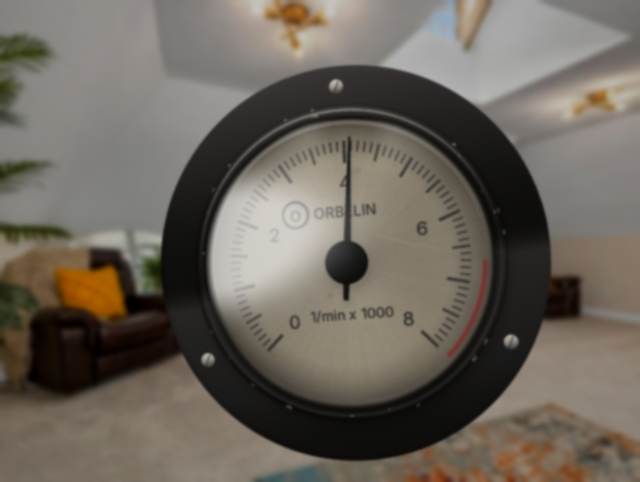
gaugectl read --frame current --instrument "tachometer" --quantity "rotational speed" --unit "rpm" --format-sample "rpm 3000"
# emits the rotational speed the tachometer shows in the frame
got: rpm 4100
